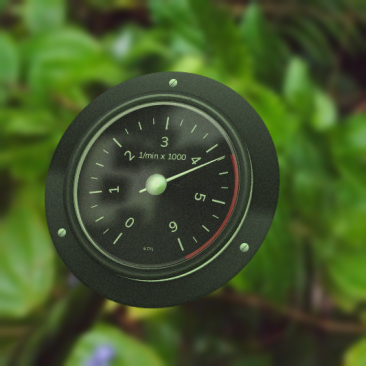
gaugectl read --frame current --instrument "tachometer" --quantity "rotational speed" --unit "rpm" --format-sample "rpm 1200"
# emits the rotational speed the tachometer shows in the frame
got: rpm 4250
